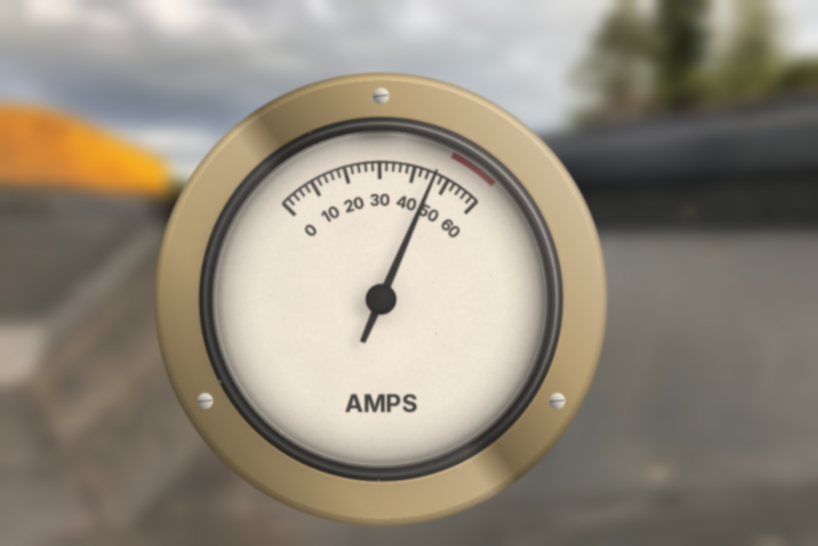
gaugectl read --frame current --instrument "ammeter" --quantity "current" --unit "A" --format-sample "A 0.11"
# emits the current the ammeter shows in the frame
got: A 46
